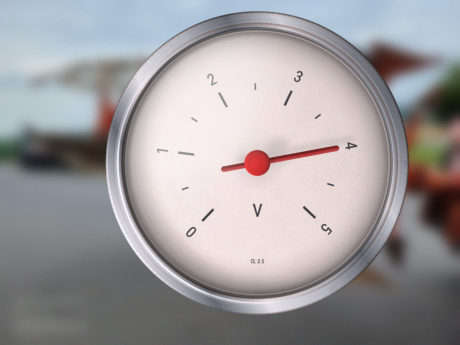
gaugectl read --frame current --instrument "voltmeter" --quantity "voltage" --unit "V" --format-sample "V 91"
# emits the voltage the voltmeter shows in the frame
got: V 4
